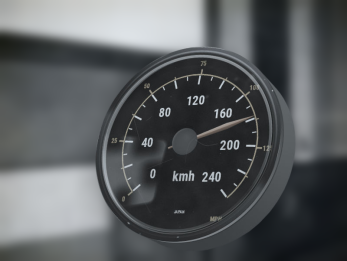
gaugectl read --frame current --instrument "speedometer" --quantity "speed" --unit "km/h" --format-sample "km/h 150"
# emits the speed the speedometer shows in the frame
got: km/h 180
